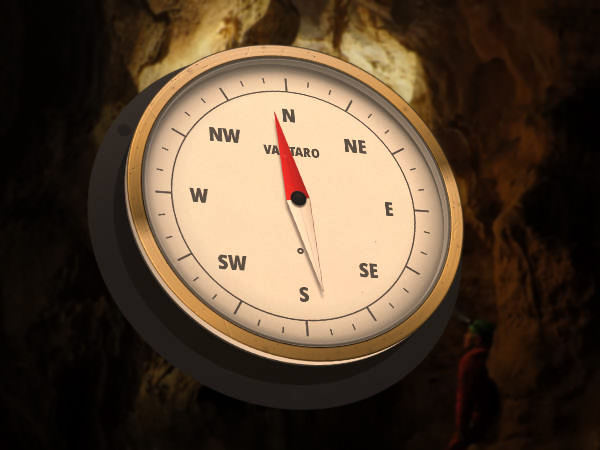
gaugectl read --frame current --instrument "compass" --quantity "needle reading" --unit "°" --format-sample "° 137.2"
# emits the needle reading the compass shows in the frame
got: ° 350
